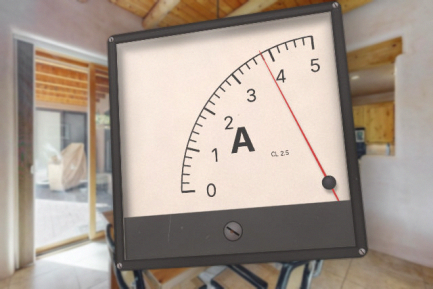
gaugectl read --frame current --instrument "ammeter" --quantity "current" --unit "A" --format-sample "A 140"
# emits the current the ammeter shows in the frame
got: A 3.8
